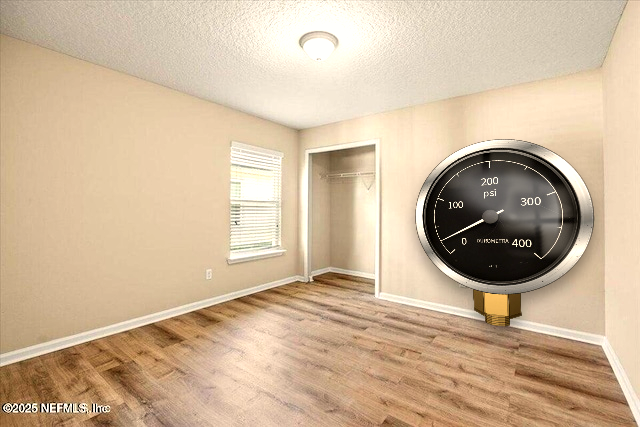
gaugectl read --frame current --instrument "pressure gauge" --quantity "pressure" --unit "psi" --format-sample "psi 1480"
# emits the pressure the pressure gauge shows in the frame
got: psi 25
